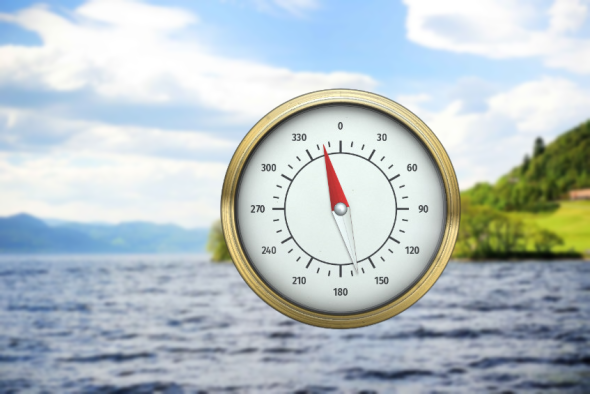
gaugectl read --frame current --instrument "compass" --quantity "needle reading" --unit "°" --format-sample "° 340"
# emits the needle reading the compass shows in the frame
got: ° 345
